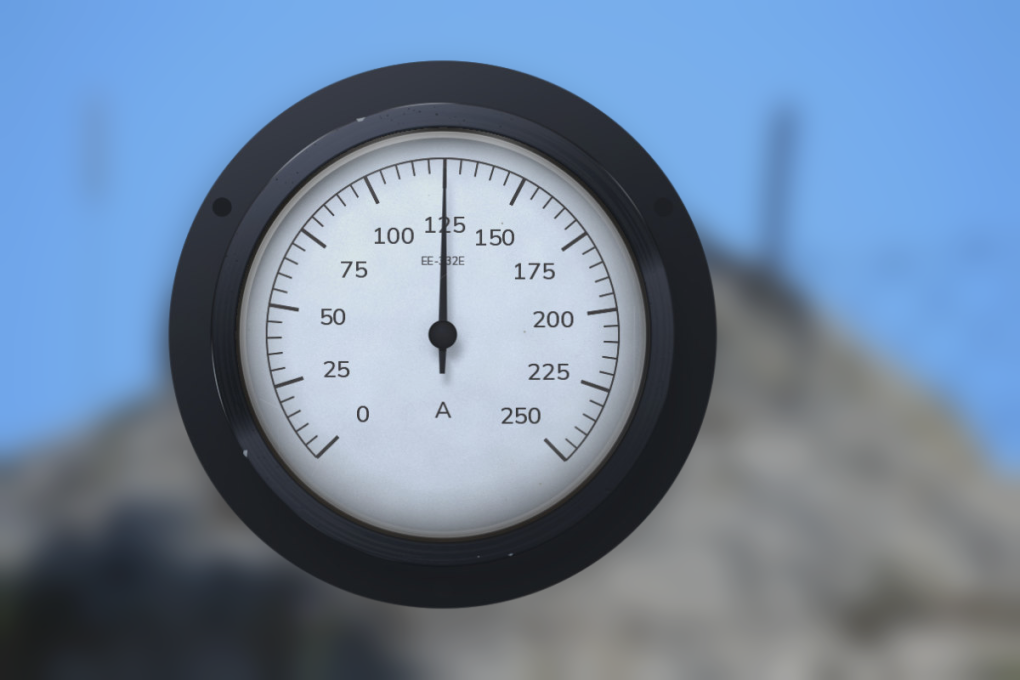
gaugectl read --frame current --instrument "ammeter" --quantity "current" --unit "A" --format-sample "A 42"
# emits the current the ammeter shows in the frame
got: A 125
